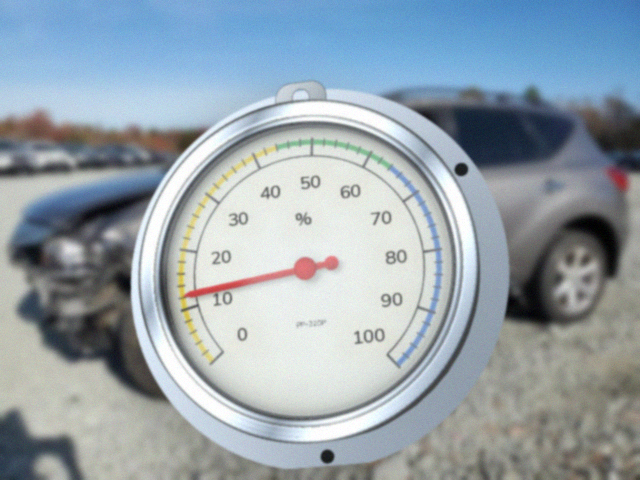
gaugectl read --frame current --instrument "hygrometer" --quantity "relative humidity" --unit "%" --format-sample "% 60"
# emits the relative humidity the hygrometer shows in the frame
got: % 12
